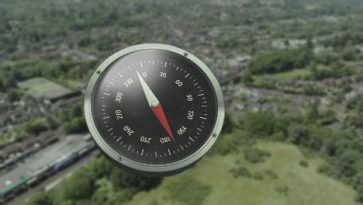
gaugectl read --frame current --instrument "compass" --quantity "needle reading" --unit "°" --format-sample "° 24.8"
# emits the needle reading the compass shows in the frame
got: ° 170
